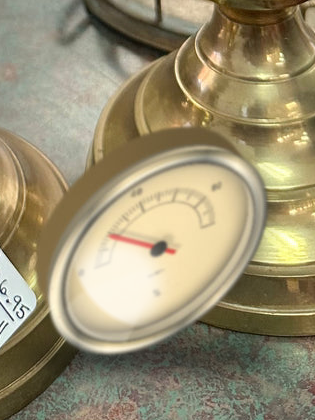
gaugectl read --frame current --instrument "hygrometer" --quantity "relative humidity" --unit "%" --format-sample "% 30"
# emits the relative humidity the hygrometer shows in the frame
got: % 20
